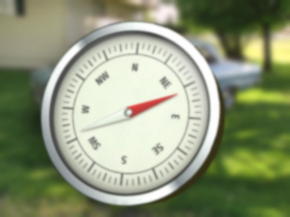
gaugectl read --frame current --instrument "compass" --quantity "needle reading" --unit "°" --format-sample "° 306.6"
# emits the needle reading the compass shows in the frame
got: ° 65
